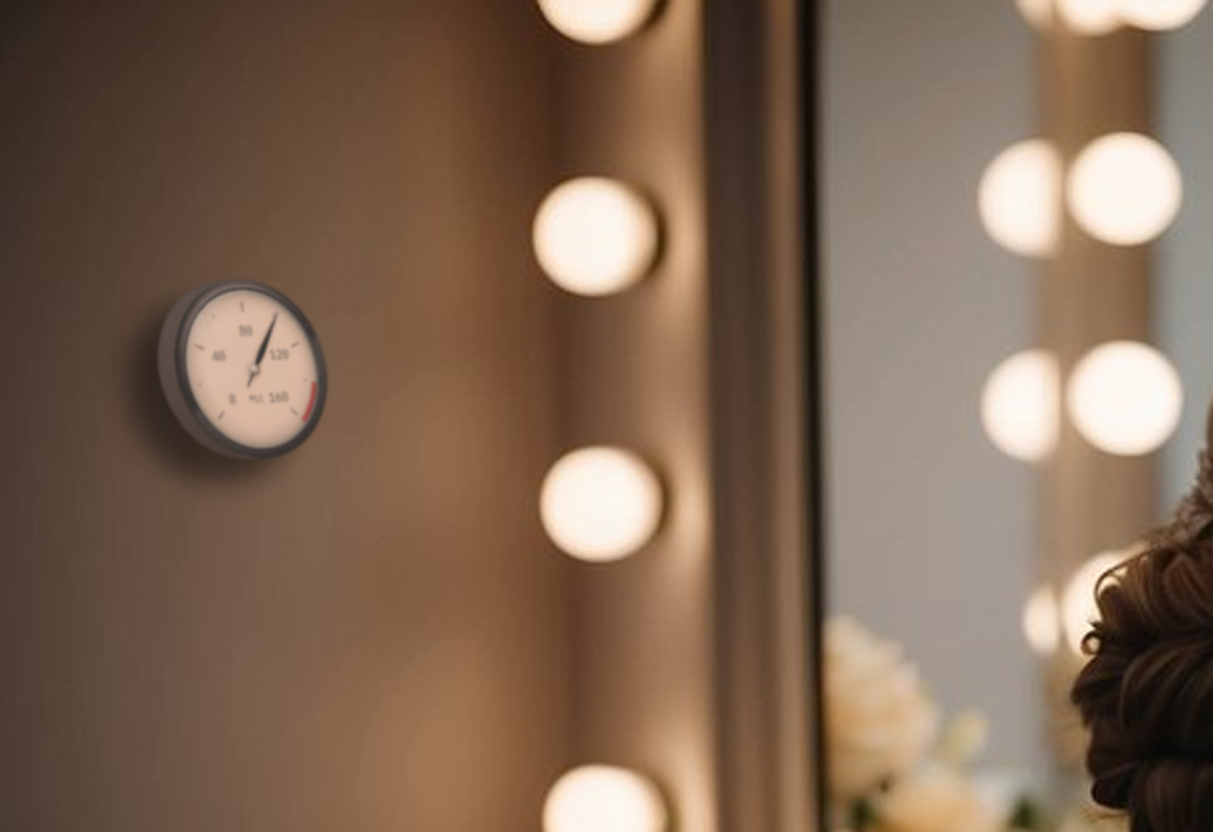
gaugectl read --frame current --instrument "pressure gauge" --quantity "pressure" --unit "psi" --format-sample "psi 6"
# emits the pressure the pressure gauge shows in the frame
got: psi 100
